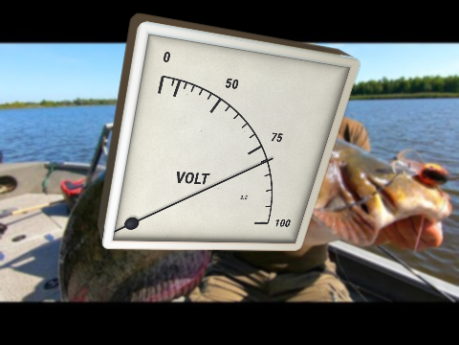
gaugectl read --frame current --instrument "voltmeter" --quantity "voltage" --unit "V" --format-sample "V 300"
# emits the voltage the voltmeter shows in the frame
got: V 80
